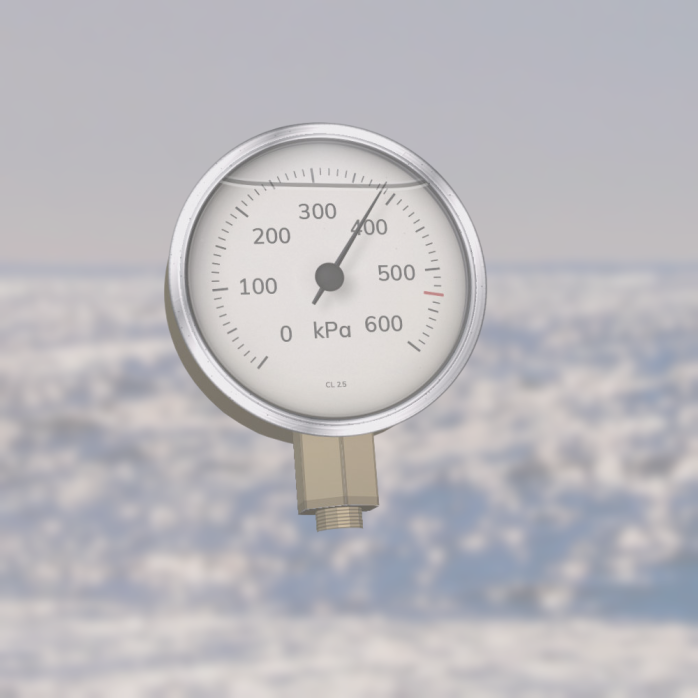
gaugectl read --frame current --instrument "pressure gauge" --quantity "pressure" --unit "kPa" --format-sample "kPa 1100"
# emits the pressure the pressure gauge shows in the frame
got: kPa 385
